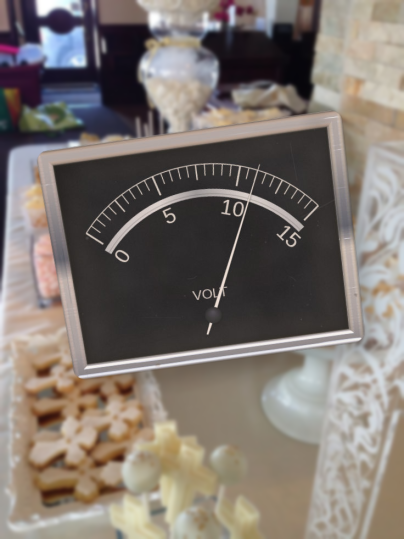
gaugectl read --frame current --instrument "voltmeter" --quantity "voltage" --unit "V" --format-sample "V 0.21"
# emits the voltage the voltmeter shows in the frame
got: V 11
